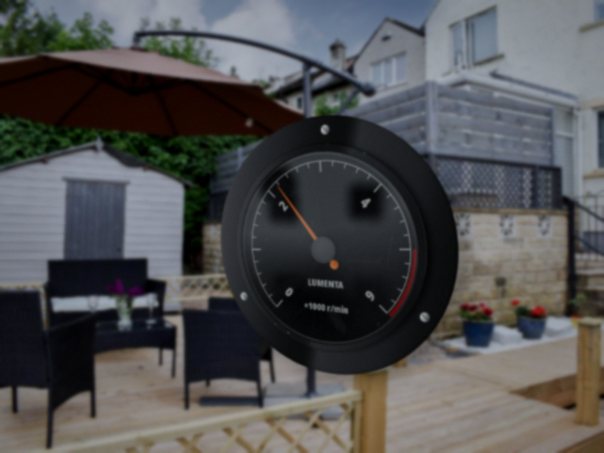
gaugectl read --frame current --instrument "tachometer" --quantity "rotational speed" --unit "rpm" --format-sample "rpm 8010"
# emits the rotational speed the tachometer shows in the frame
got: rpm 2200
